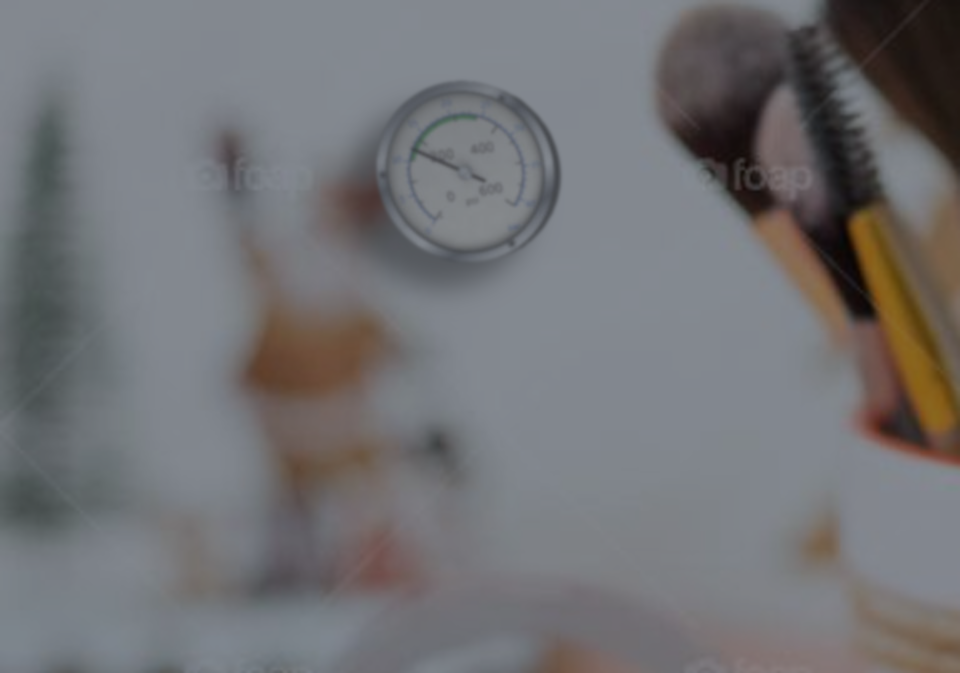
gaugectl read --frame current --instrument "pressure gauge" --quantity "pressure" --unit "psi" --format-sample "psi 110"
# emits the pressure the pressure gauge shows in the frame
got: psi 175
